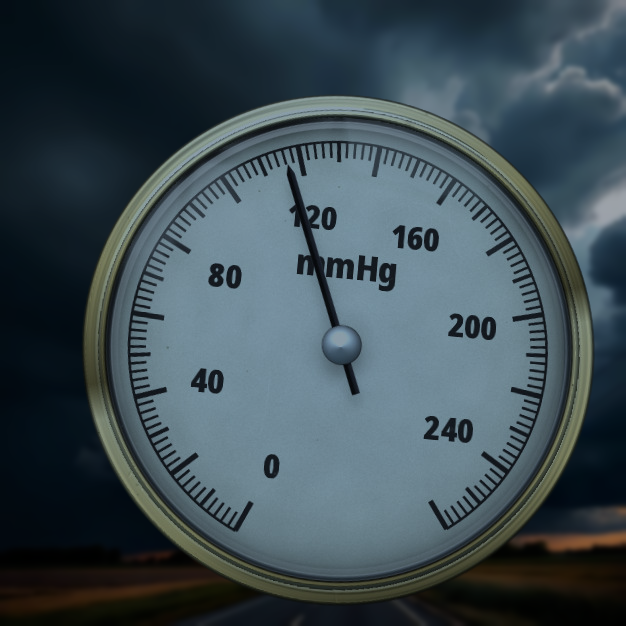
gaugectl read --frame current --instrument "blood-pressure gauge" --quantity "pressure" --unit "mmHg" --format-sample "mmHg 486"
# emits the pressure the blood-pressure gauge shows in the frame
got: mmHg 116
